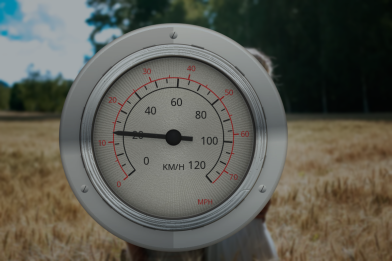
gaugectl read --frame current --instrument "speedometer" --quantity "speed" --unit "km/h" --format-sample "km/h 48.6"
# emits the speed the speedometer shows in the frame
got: km/h 20
